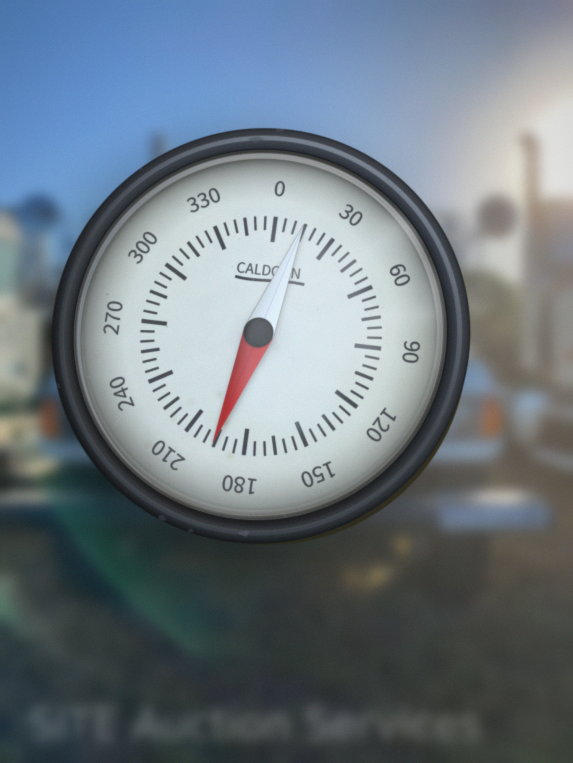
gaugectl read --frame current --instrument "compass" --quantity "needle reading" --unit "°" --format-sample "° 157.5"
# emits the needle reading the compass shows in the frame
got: ° 195
